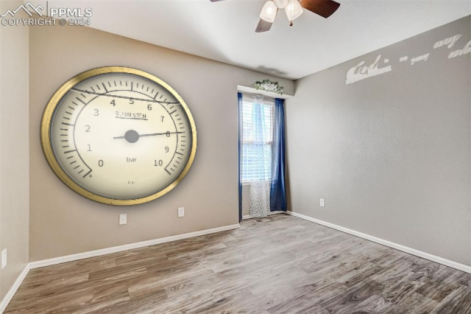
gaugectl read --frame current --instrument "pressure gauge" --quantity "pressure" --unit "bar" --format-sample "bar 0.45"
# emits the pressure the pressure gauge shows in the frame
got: bar 8
